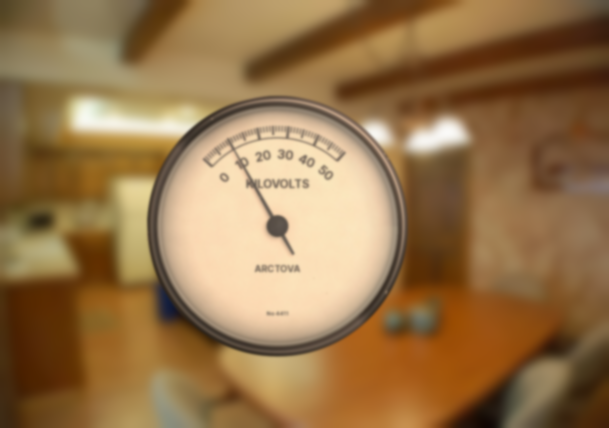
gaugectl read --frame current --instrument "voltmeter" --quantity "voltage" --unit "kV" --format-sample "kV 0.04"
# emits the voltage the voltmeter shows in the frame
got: kV 10
